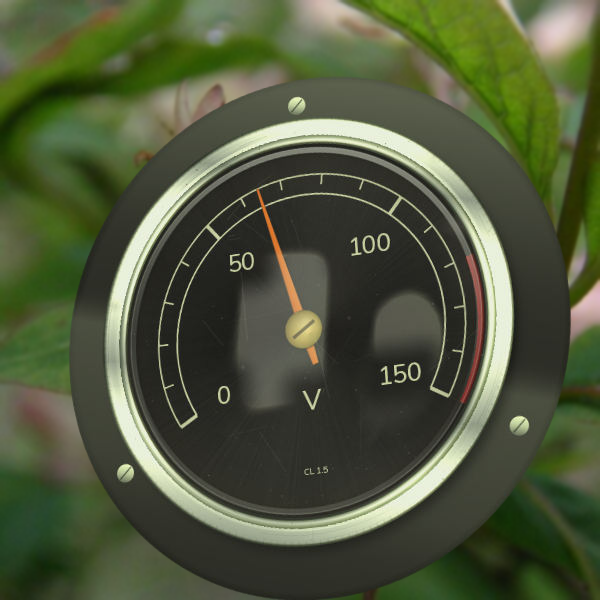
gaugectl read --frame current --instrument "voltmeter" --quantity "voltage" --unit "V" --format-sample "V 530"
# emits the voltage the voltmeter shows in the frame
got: V 65
